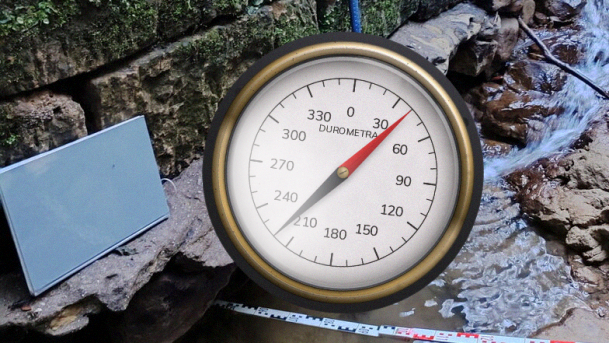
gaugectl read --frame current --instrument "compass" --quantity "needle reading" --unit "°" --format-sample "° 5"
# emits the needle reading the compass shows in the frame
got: ° 40
